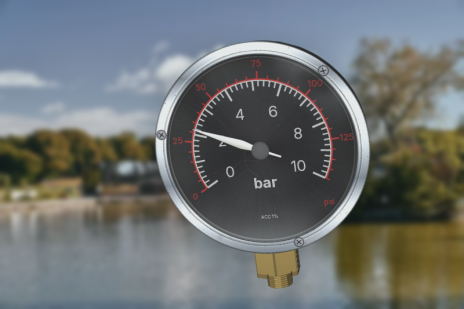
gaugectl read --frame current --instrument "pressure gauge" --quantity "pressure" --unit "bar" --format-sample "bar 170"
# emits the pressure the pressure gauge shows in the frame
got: bar 2.2
